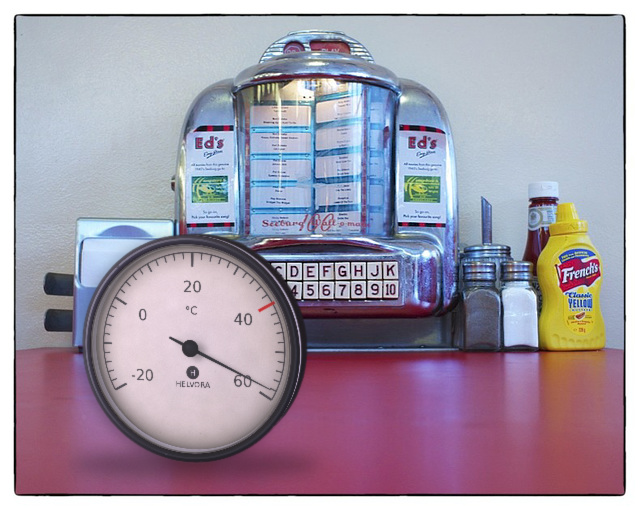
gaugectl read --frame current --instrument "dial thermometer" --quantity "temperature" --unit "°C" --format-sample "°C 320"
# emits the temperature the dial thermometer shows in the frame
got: °C 58
